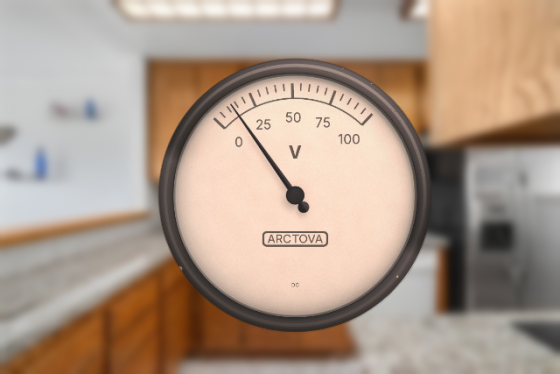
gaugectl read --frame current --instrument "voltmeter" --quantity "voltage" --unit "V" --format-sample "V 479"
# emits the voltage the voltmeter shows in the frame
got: V 12.5
